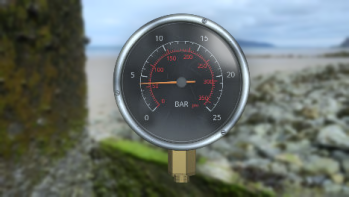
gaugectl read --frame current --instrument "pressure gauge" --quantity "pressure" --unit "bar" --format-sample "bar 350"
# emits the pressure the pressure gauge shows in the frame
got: bar 4
